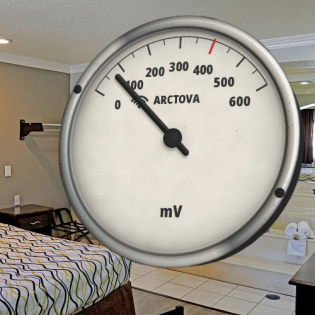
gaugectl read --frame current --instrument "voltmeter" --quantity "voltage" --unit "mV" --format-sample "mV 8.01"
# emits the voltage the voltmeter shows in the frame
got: mV 75
